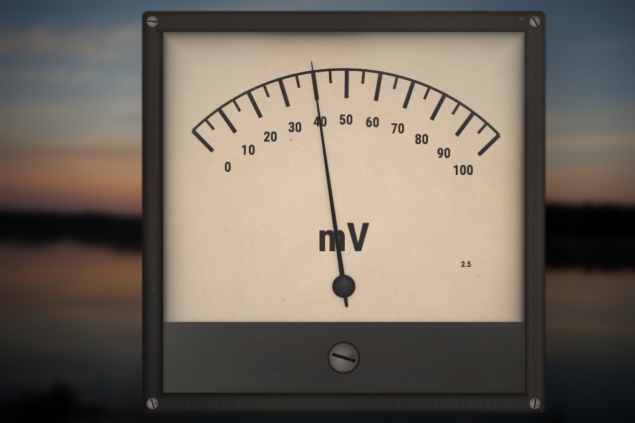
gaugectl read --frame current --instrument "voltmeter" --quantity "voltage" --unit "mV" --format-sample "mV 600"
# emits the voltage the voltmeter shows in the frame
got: mV 40
